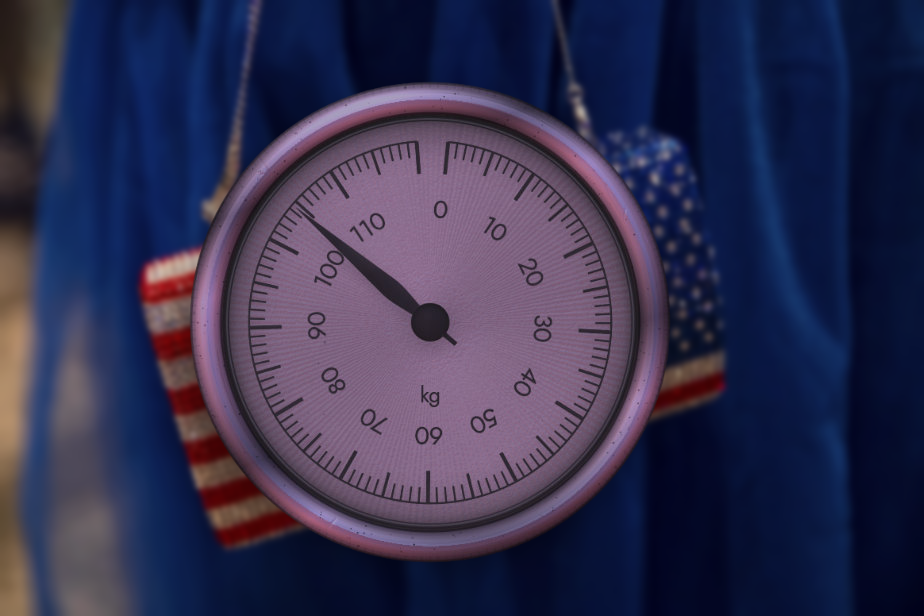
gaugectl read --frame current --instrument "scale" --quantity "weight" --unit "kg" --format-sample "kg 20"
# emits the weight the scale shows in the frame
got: kg 104.5
